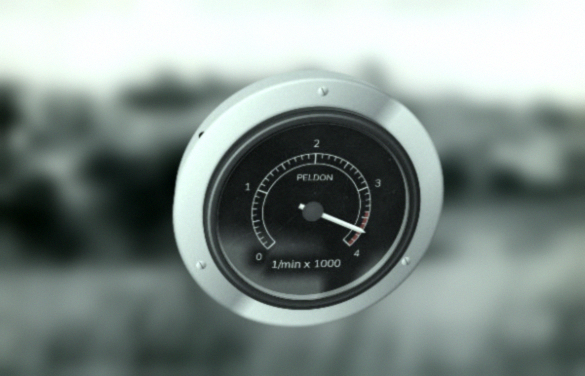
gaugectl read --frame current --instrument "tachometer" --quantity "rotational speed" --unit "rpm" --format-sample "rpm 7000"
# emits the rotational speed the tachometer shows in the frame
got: rpm 3700
